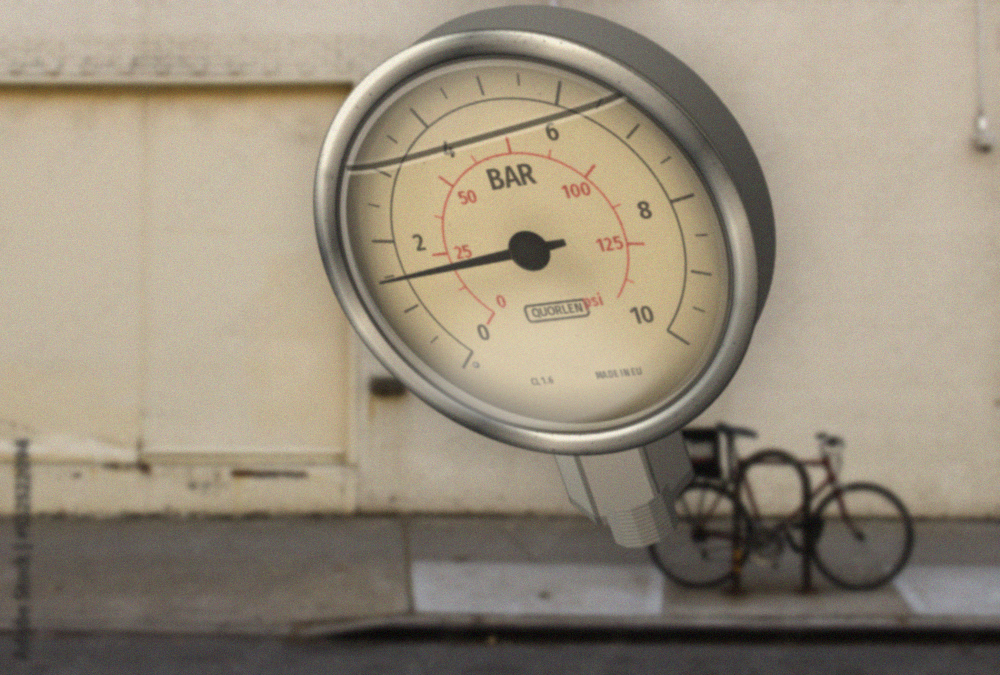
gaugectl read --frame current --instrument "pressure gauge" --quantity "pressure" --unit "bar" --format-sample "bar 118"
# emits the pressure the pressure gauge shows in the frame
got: bar 1.5
